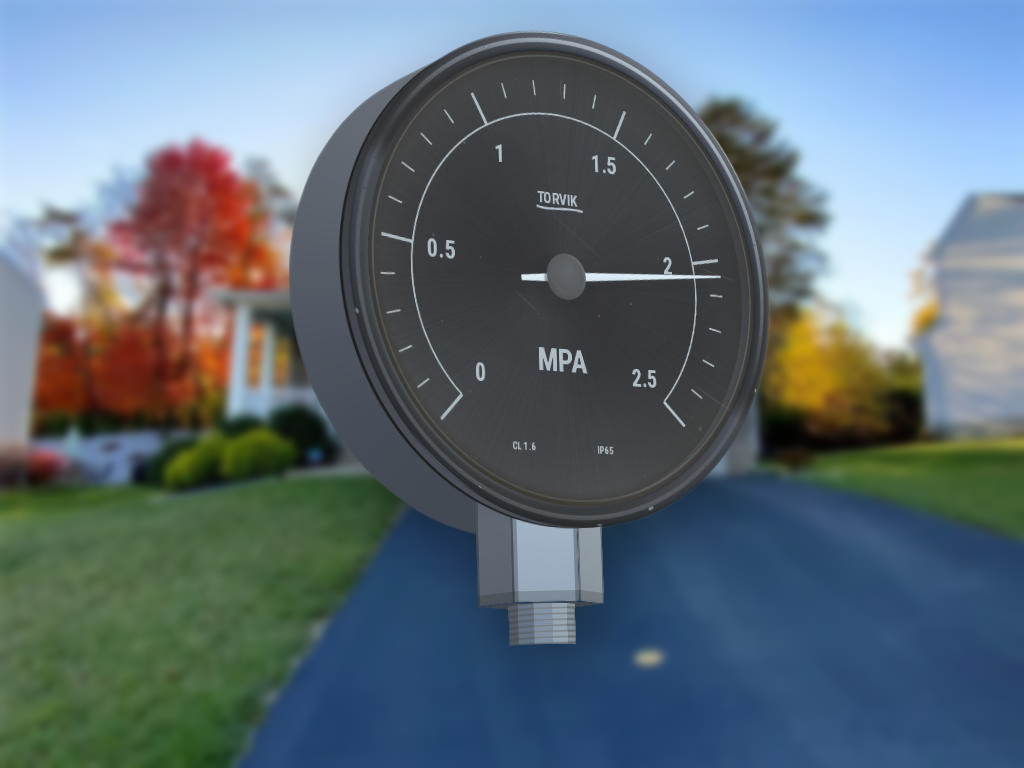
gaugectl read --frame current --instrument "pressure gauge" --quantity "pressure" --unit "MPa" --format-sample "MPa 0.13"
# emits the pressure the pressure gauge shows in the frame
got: MPa 2.05
